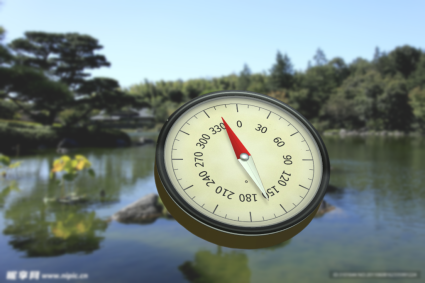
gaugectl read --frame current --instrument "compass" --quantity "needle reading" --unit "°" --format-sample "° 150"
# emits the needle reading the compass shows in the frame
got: ° 340
